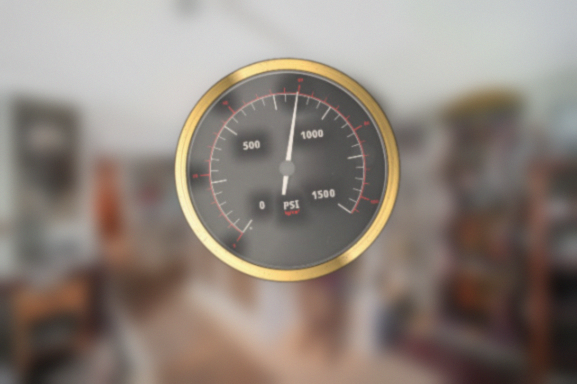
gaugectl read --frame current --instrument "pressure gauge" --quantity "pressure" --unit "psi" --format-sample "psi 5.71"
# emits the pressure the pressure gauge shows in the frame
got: psi 850
